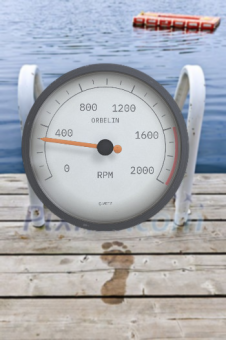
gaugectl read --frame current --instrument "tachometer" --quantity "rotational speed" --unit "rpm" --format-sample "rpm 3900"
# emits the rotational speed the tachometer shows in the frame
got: rpm 300
